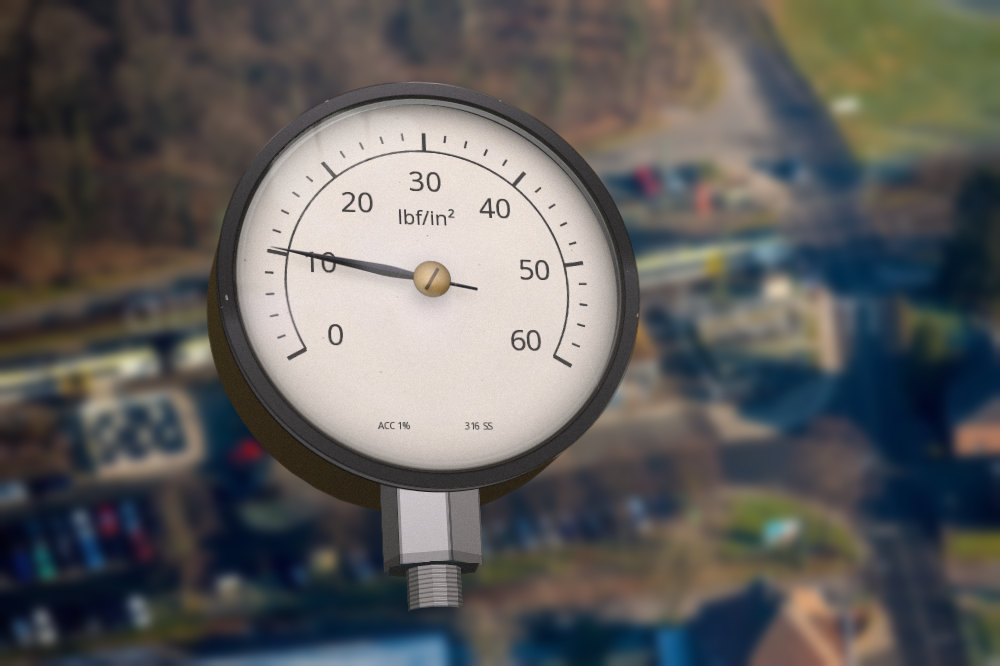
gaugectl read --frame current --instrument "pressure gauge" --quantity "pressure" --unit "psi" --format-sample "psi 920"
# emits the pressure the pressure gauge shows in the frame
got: psi 10
